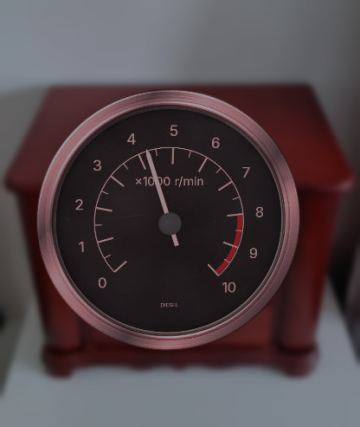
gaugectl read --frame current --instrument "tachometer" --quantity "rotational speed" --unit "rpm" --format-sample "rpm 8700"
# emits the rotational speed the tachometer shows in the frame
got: rpm 4250
